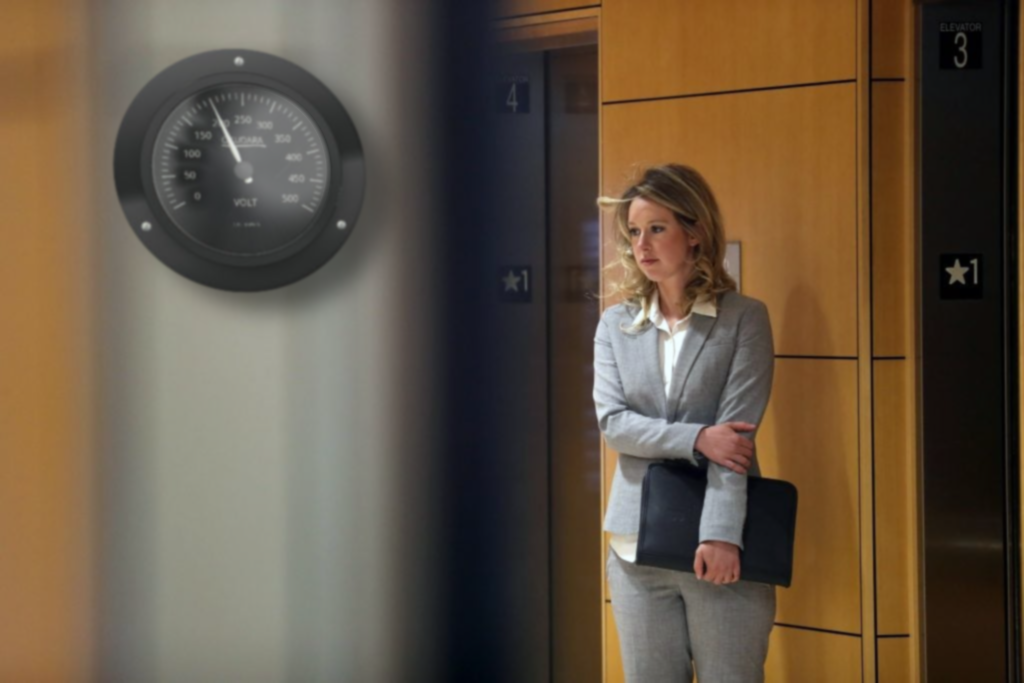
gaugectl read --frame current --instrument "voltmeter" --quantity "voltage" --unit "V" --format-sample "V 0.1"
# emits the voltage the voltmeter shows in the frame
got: V 200
